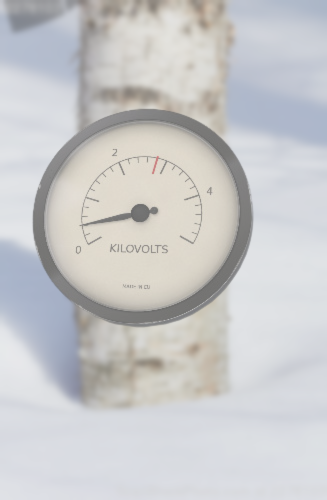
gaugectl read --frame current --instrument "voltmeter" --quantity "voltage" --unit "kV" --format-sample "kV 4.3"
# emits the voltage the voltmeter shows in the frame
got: kV 0.4
